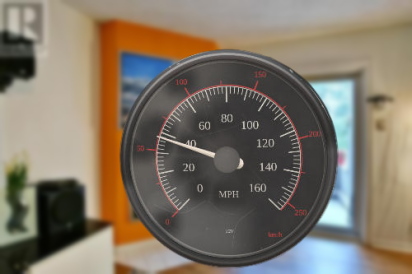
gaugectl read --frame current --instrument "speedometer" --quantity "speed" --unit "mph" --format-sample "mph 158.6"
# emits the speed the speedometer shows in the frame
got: mph 38
